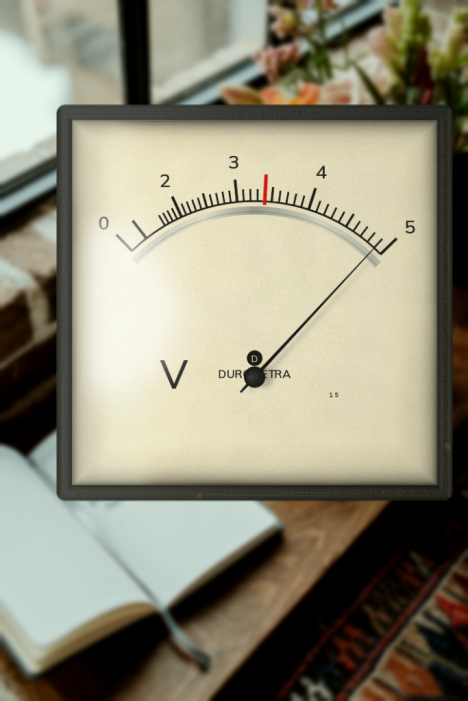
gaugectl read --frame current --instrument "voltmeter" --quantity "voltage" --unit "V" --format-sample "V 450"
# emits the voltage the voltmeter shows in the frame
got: V 4.9
